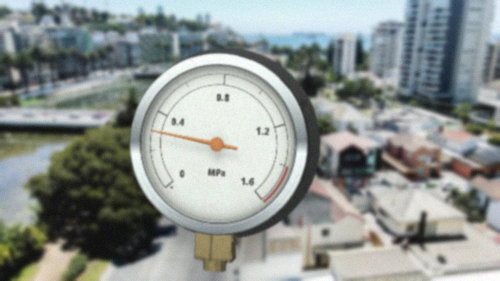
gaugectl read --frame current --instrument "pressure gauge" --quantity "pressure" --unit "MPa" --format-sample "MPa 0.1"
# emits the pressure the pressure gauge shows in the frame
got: MPa 0.3
